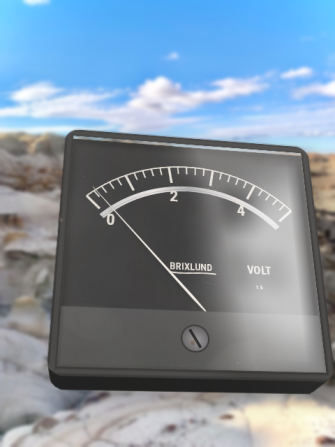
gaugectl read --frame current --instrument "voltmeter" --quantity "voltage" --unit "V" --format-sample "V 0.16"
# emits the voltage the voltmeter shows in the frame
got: V 0.2
